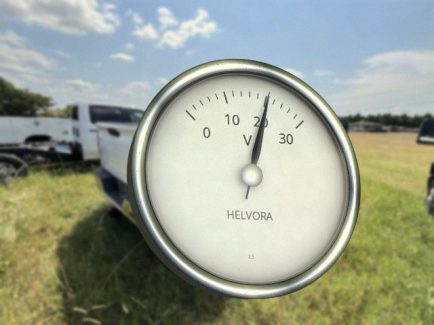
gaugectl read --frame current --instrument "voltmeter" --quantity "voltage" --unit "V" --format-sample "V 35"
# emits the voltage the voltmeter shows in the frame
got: V 20
